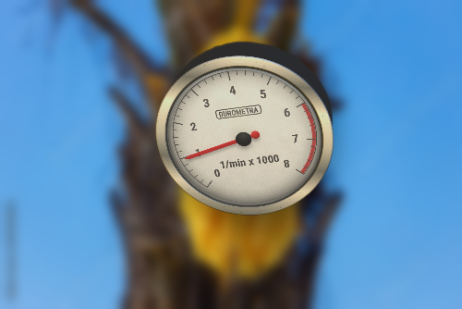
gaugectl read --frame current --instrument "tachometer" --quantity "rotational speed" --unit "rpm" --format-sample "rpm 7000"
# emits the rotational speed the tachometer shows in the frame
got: rpm 1000
